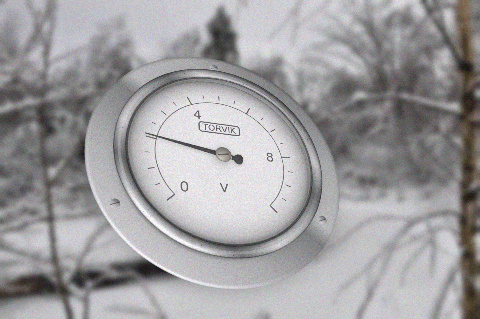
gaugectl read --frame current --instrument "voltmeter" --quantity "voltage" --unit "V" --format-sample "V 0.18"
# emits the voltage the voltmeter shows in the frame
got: V 2
